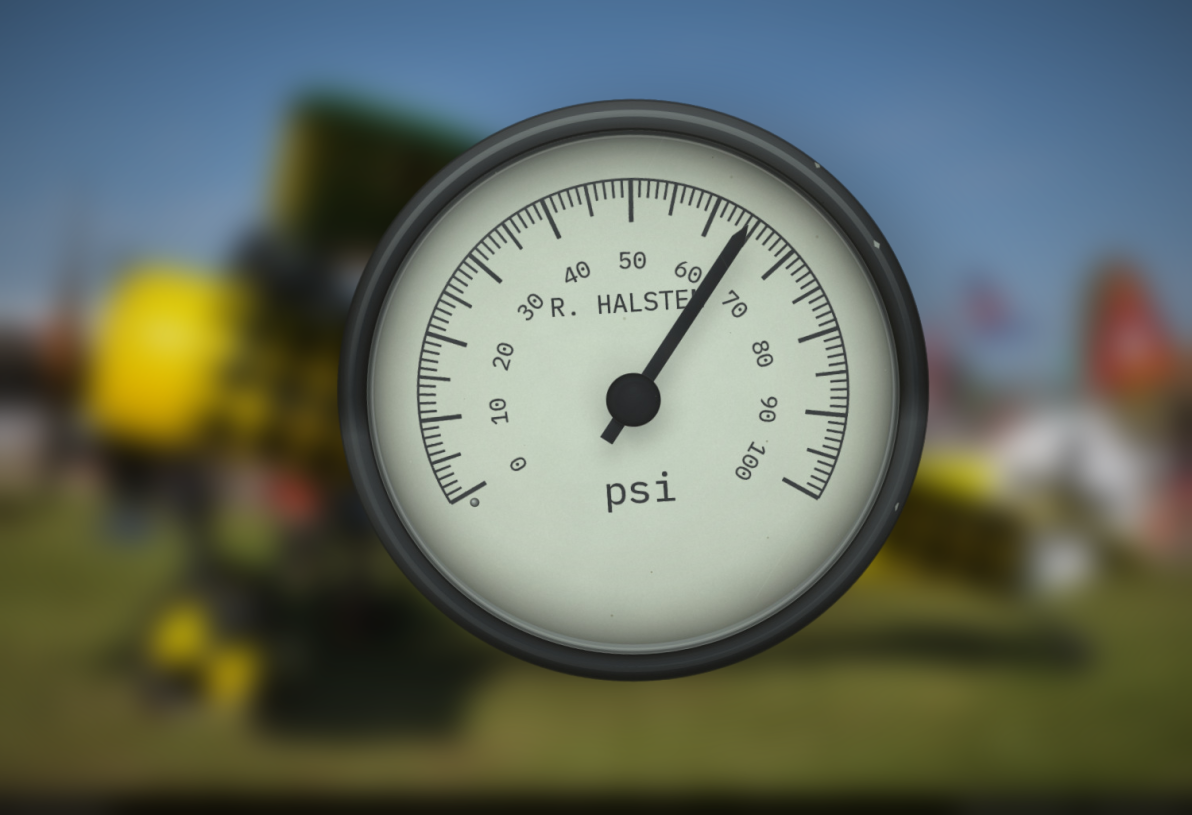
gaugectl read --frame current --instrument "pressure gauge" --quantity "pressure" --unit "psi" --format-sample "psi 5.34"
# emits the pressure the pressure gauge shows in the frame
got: psi 64
